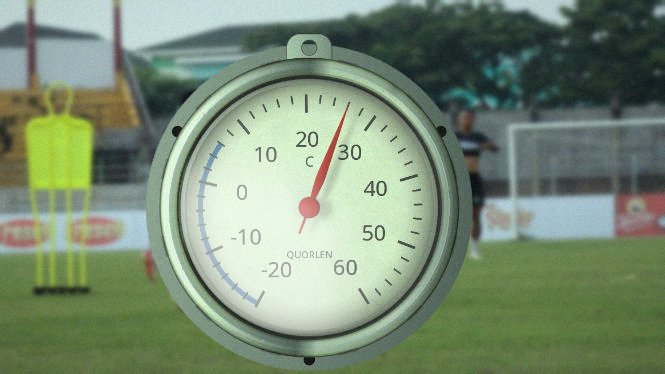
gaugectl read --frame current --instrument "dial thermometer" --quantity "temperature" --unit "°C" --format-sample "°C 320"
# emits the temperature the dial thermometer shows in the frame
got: °C 26
